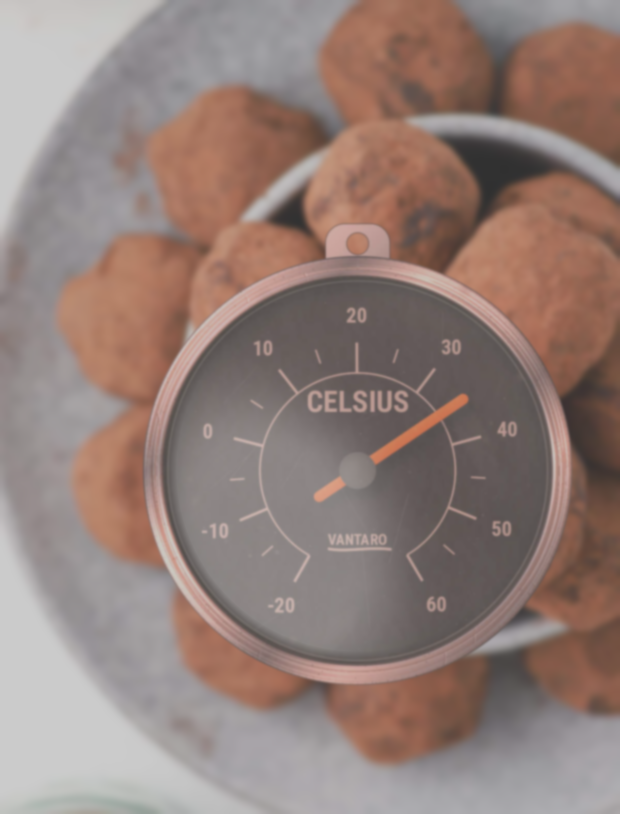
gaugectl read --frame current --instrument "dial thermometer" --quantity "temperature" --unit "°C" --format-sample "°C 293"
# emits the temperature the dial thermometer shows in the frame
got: °C 35
